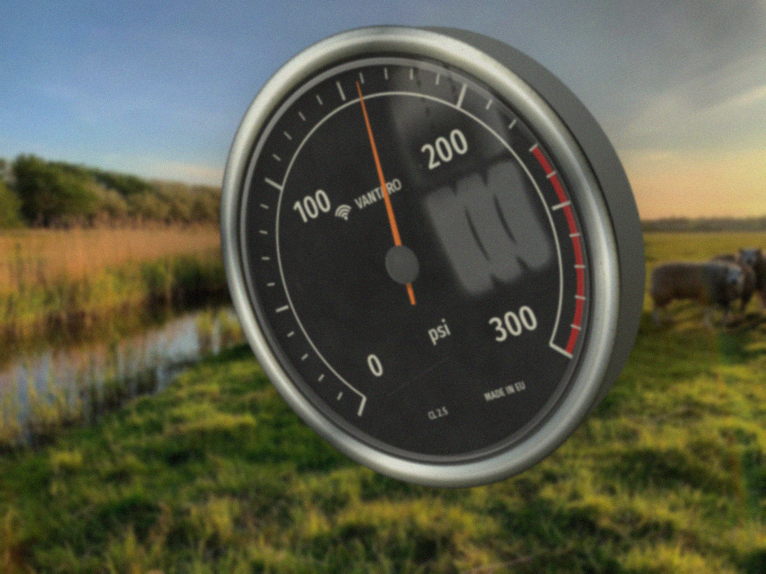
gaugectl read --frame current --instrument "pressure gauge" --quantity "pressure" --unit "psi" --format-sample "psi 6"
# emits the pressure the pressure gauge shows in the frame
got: psi 160
